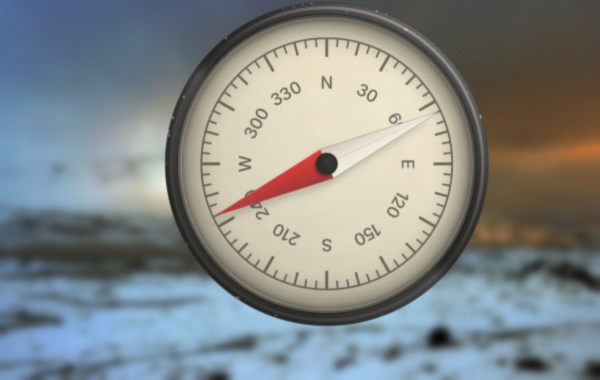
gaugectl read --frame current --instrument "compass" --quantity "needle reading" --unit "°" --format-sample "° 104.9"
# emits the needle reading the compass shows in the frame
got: ° 245
